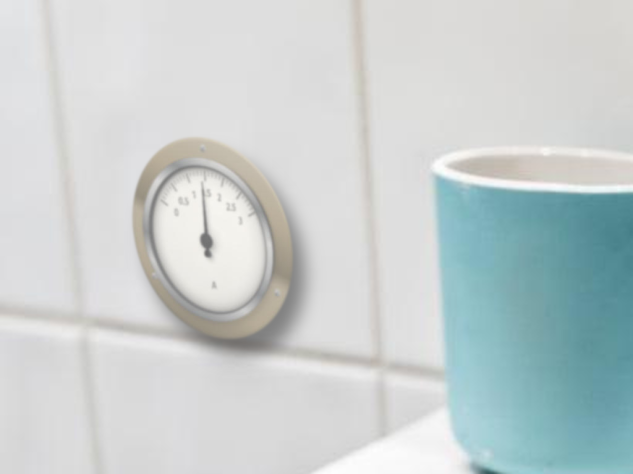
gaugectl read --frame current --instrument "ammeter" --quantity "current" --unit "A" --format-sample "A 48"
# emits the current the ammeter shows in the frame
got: A 1.5
